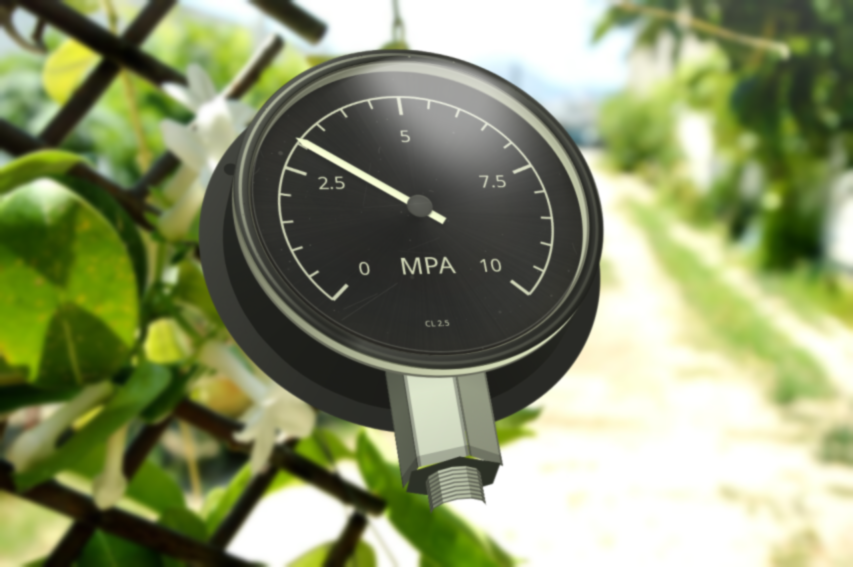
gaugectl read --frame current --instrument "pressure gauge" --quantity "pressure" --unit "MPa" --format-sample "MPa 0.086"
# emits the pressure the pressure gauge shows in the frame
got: MPa 3
